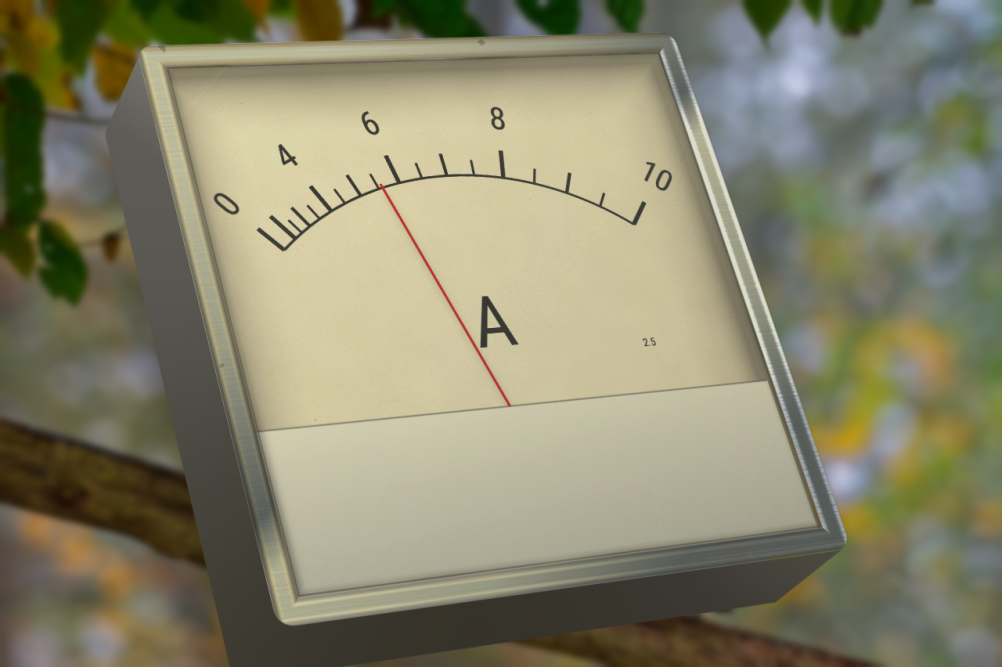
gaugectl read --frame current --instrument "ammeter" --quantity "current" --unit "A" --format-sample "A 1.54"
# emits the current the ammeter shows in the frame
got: A 5.5
